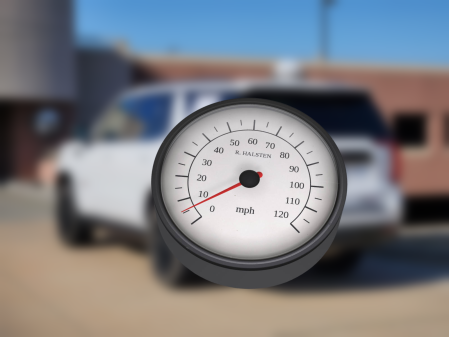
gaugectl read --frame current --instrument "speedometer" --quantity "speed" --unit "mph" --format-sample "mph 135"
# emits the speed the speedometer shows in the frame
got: mph 5
